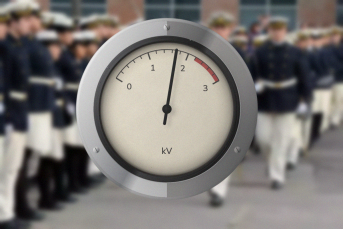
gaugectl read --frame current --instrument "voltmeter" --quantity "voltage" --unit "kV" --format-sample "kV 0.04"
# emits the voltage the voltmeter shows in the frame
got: kV 1.7
